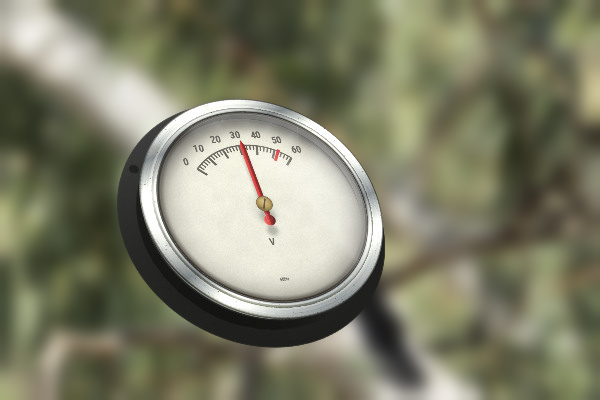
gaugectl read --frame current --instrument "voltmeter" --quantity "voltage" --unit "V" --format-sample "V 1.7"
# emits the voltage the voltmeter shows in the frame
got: V 30
